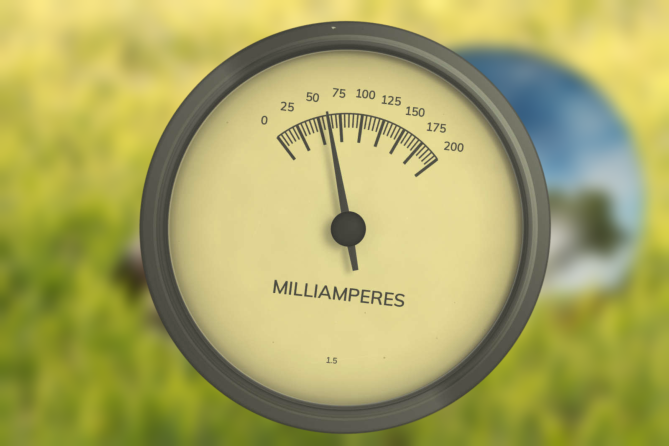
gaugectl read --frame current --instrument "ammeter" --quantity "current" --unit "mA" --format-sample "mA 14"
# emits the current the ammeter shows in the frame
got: mA 60
